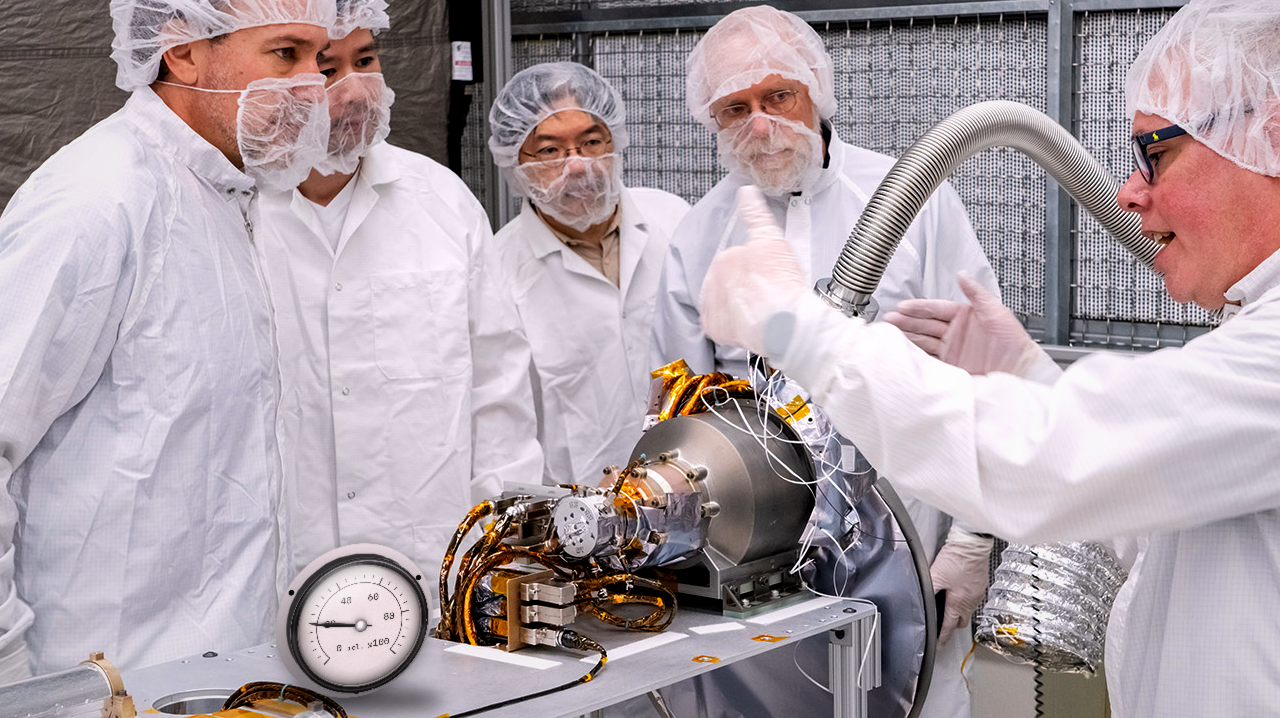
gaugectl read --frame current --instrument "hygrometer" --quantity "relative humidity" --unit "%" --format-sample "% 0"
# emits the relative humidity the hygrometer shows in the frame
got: % 20
